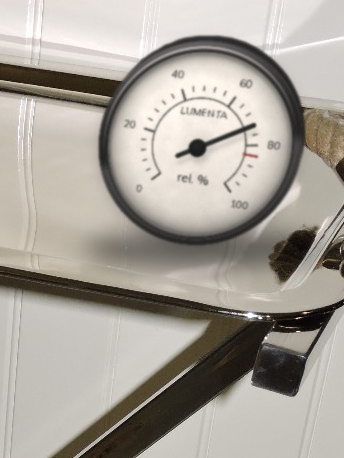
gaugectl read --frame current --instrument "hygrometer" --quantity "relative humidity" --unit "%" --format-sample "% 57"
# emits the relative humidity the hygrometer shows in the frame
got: % 72
